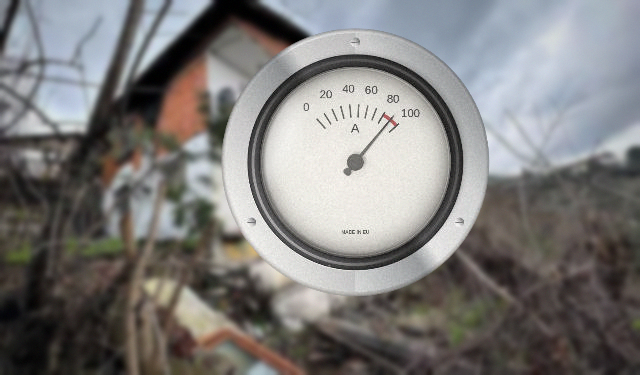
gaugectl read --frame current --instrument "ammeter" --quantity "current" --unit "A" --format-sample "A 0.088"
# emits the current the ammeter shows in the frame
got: A 90
